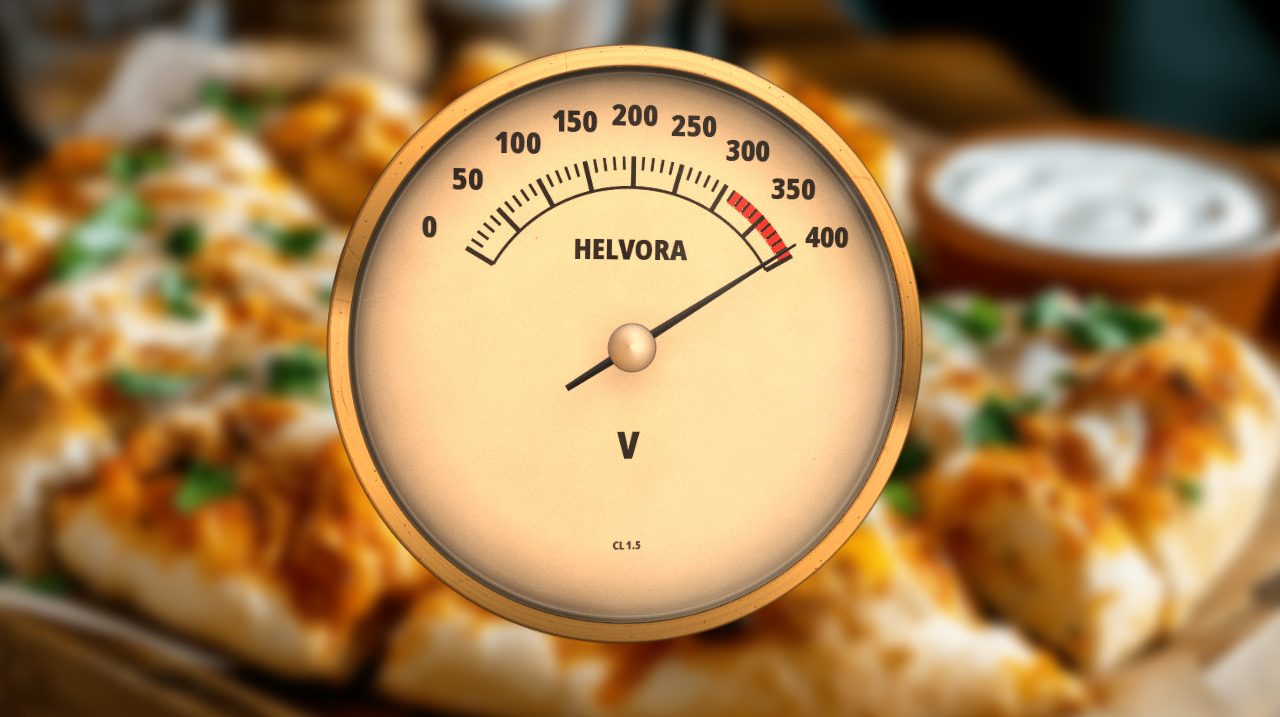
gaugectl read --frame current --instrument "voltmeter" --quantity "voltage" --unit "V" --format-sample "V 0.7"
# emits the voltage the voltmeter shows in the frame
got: V 390
